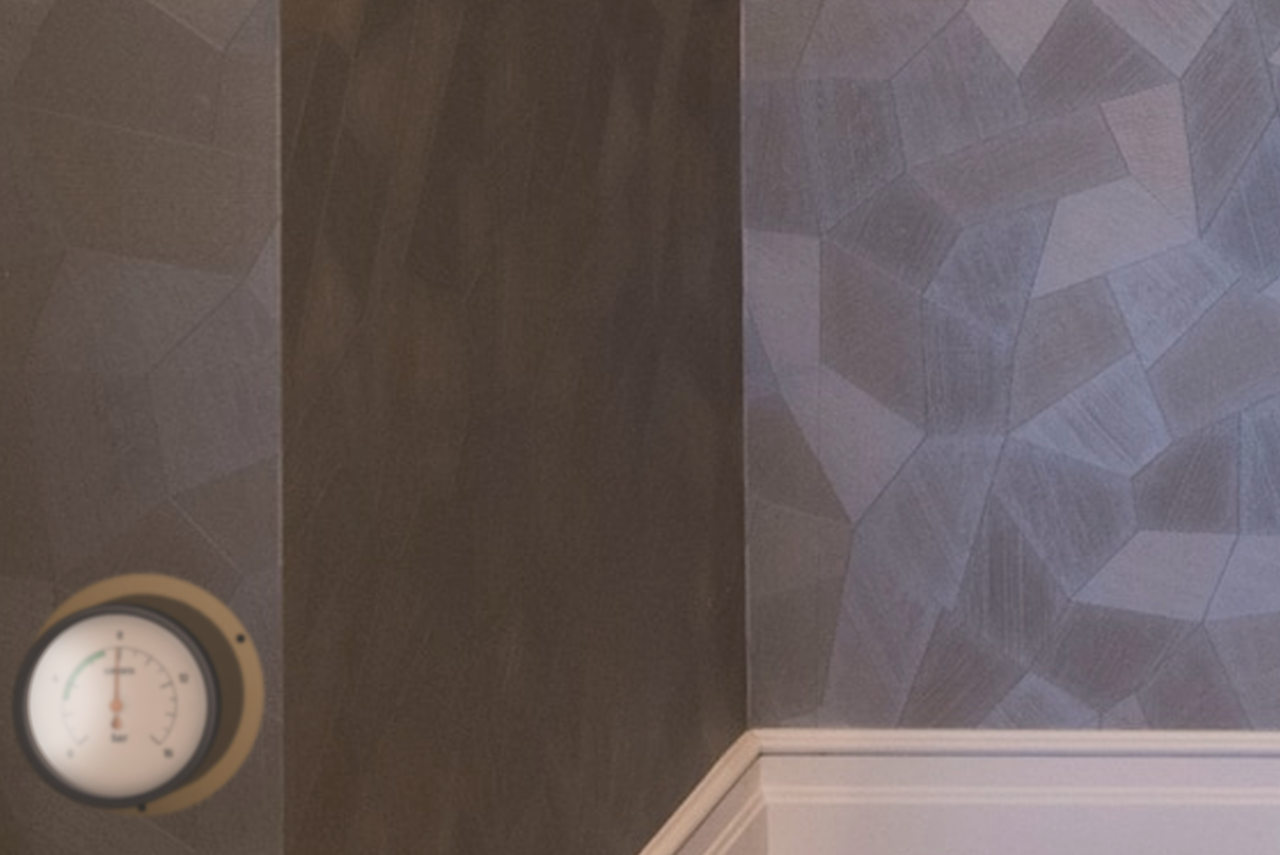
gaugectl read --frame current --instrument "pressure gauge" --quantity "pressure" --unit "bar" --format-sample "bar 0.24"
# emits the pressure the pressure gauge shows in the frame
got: bar 8
